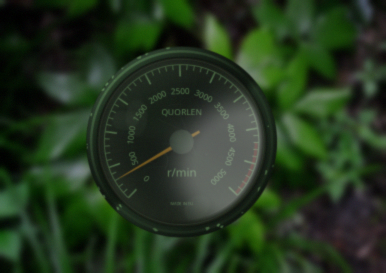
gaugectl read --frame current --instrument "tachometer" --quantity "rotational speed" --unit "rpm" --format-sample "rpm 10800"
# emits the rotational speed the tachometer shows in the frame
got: rpm 300
